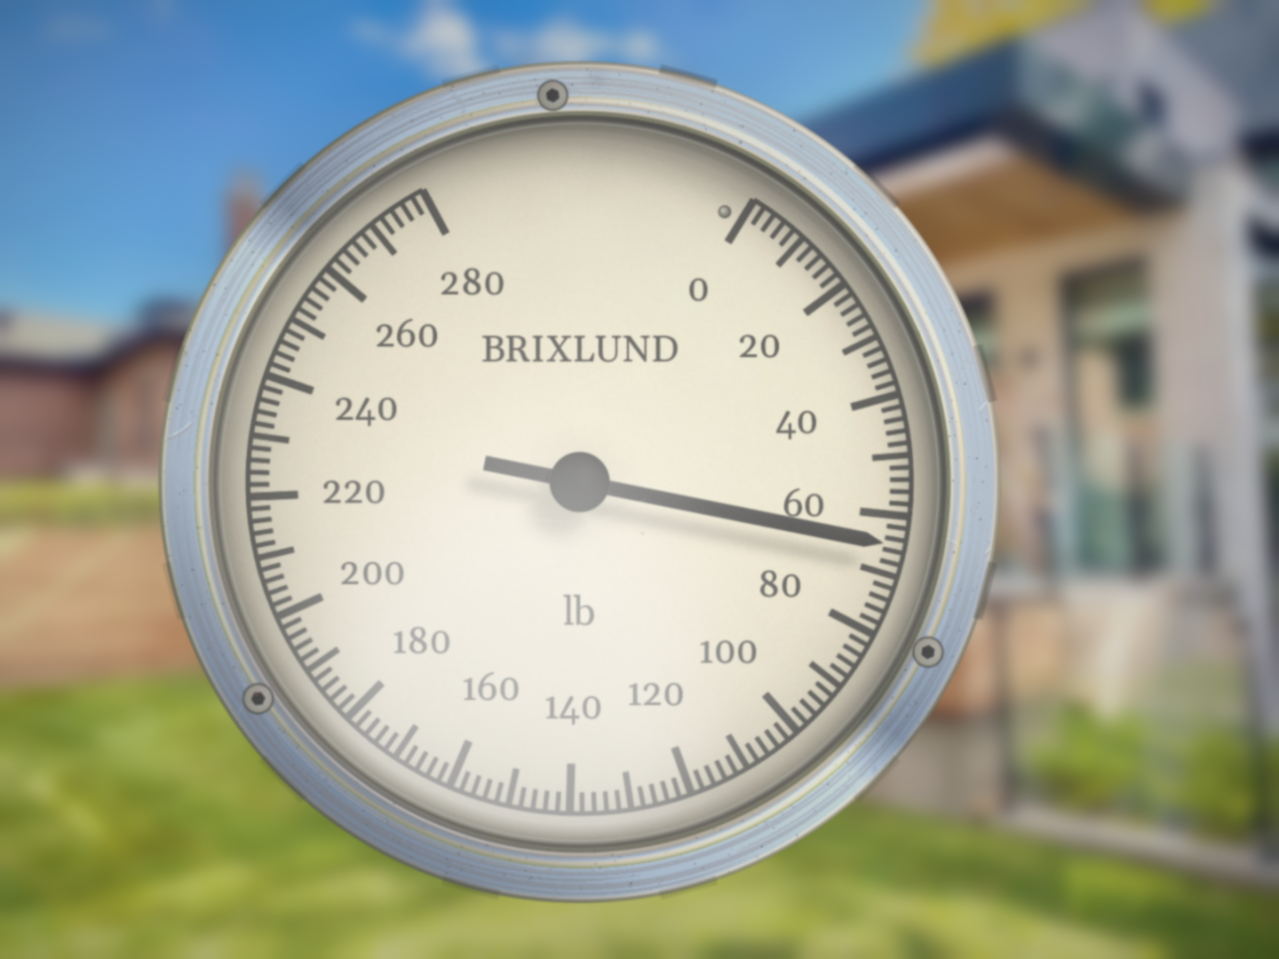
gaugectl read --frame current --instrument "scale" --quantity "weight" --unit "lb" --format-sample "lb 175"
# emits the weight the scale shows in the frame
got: lb 65
